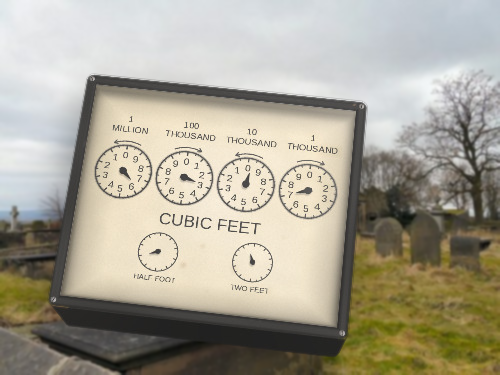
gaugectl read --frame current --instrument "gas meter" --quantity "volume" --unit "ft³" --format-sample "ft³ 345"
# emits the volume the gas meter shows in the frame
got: ft³ 629700
